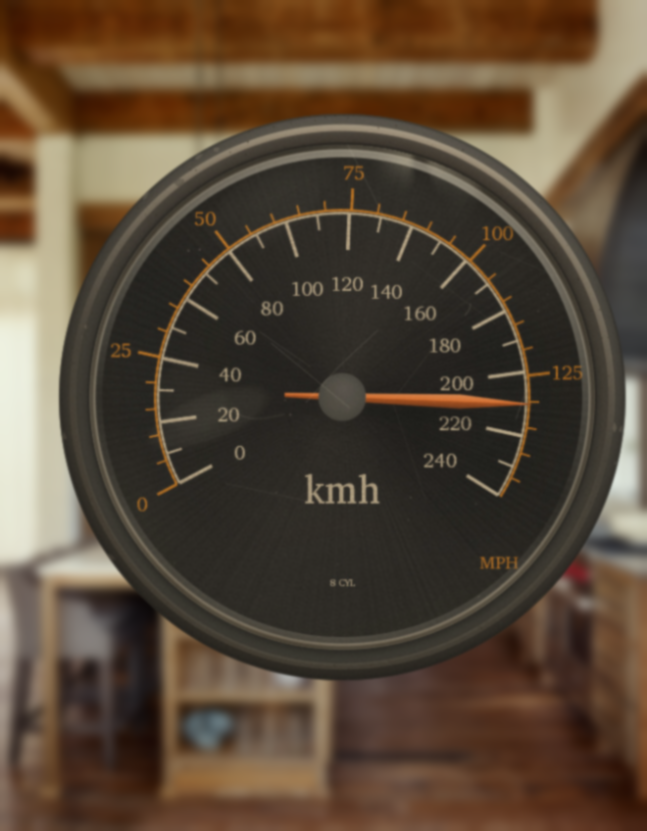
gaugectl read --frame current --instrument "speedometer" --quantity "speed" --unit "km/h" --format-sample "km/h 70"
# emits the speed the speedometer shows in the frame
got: km/h 210
